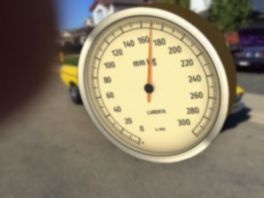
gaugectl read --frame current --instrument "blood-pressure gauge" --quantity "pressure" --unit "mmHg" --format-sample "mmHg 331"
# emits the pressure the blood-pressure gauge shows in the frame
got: mmHg 170
